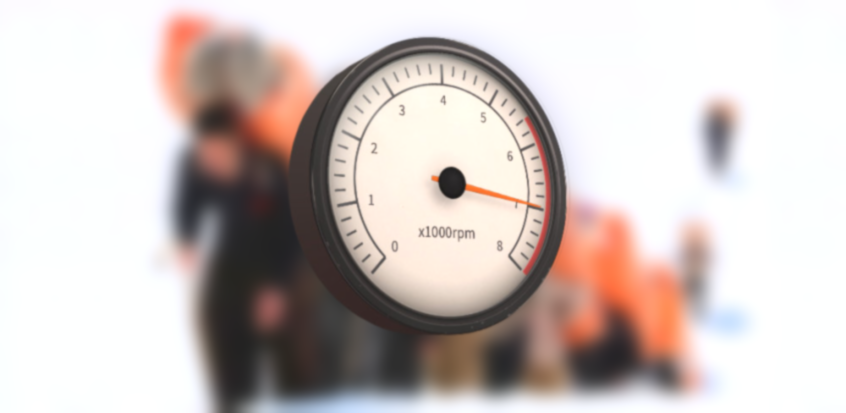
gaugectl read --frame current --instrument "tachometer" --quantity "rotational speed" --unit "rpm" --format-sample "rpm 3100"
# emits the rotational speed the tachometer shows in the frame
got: rpm 7000
